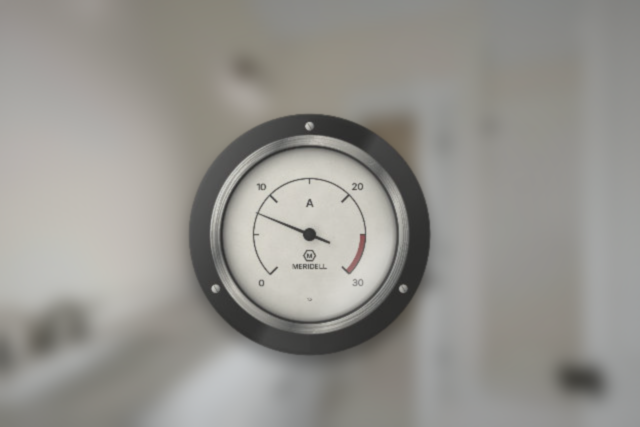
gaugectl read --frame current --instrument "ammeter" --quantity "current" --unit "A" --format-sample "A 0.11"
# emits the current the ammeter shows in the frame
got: A 7.5
